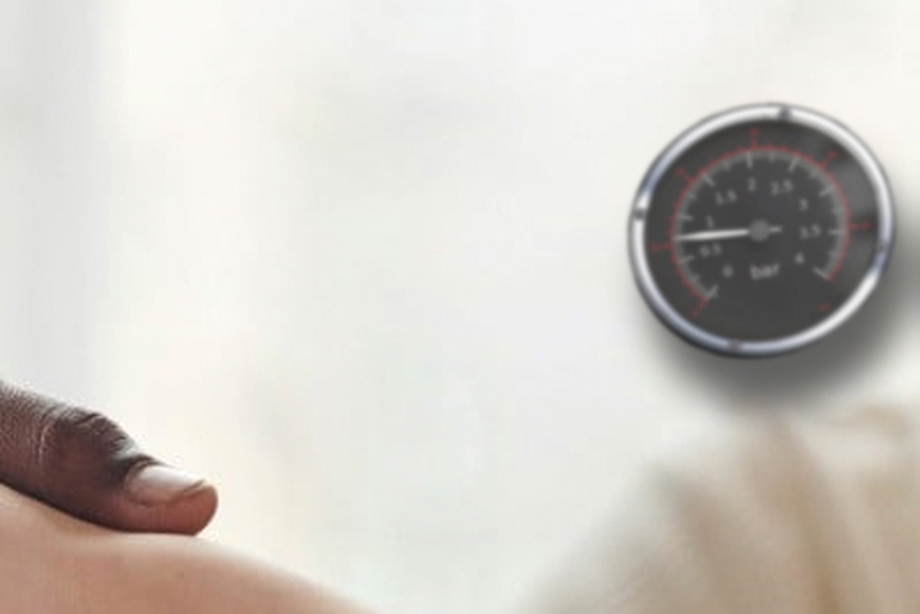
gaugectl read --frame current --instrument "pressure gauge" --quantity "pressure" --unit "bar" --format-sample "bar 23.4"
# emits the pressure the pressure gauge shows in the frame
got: bar 0.75
